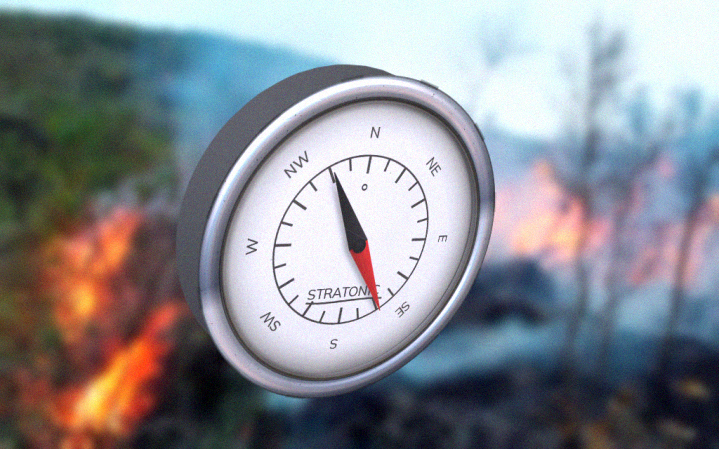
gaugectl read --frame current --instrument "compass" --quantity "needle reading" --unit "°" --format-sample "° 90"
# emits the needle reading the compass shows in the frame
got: ° 150
